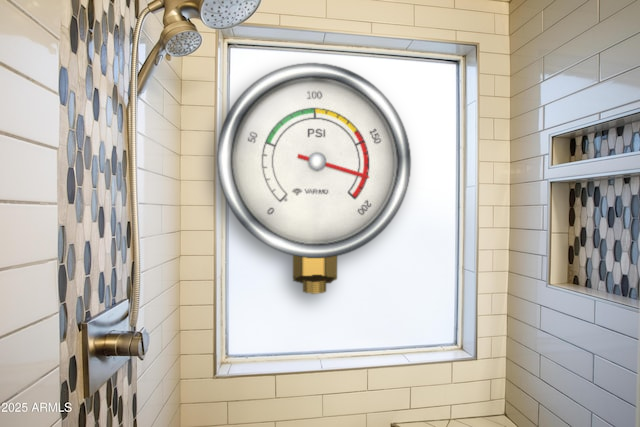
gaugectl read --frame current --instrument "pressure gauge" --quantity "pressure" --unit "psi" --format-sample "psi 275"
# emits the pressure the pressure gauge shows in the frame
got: psi 180
